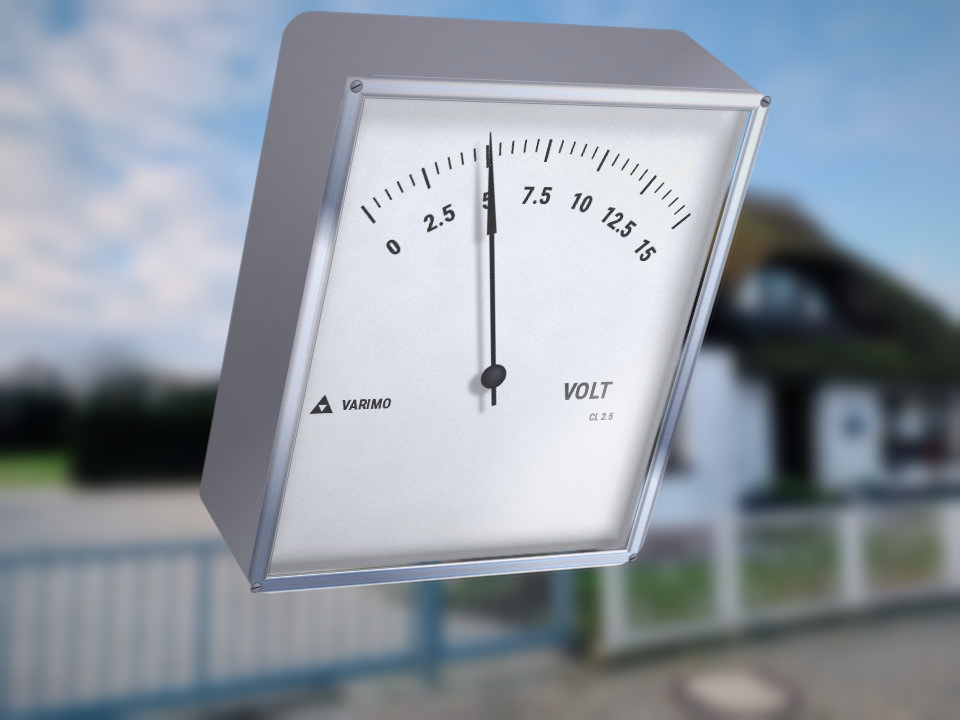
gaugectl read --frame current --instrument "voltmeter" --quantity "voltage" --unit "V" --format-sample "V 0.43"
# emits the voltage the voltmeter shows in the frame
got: V 5
